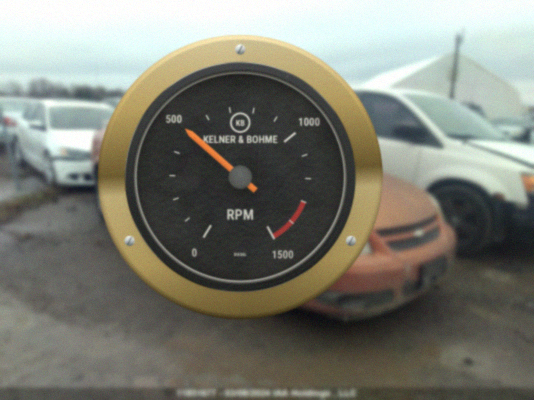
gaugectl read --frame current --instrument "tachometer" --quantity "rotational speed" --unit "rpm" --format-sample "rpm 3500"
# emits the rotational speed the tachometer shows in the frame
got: rpm 500
